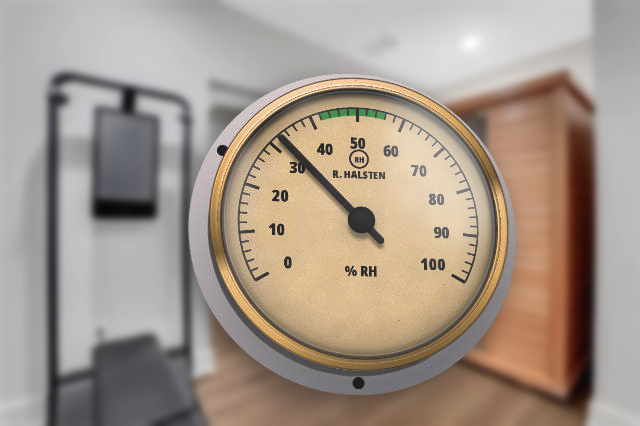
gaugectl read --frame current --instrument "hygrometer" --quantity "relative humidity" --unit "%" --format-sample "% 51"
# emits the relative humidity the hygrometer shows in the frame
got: % 32
